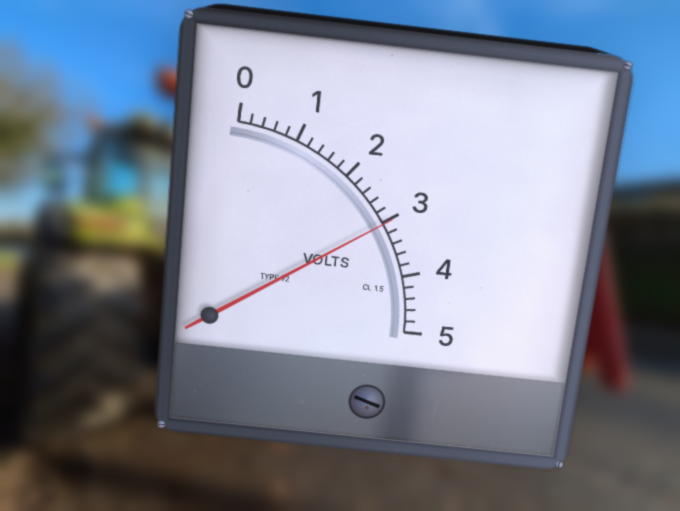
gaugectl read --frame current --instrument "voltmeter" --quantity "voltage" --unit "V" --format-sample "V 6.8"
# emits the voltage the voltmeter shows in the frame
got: V 3
